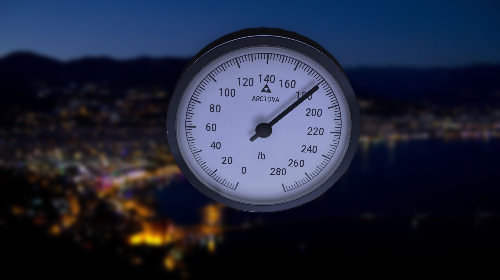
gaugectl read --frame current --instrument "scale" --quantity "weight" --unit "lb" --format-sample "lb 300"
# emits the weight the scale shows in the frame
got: lb 180
